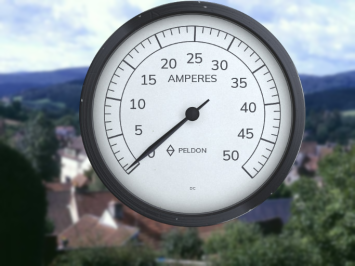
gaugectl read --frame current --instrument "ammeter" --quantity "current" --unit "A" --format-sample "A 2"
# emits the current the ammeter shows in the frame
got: A 0.5
